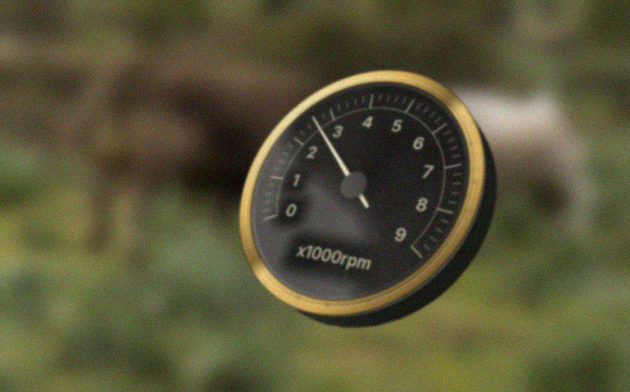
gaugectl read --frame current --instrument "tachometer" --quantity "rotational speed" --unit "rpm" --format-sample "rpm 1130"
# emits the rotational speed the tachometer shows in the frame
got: rpm 2600
